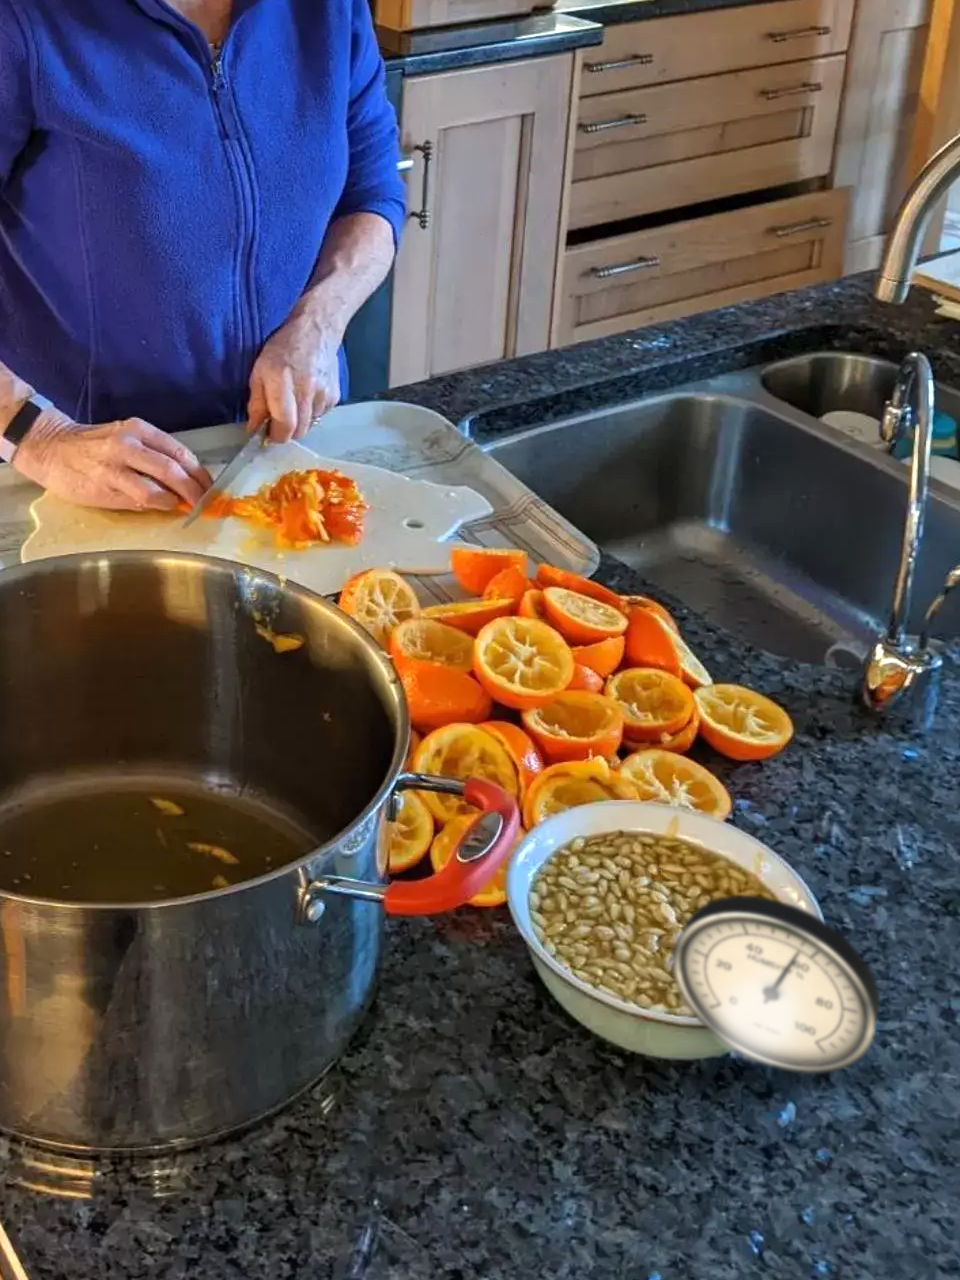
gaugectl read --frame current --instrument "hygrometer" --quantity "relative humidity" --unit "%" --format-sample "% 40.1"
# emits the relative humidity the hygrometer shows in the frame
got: % 56
